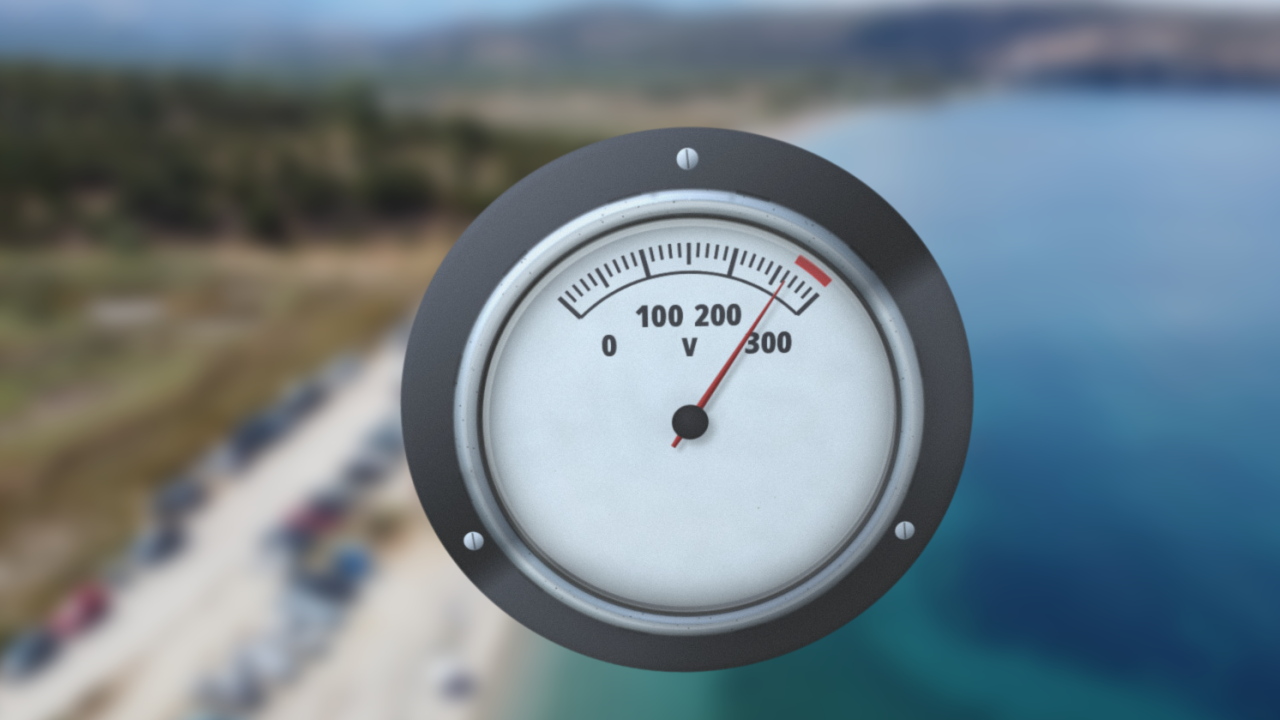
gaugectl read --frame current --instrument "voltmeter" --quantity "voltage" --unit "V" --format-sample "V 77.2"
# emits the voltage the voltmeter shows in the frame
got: V 260
